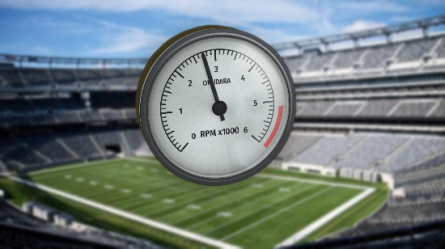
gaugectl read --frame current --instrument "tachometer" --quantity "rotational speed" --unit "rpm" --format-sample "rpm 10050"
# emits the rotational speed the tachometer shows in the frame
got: rpm 2700
